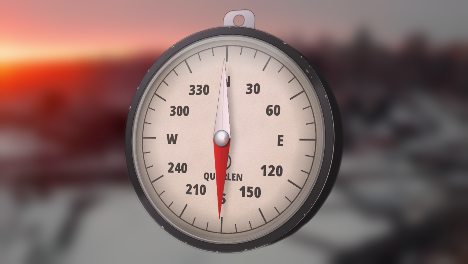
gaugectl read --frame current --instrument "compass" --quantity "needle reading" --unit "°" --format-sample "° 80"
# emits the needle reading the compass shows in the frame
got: ° 180
